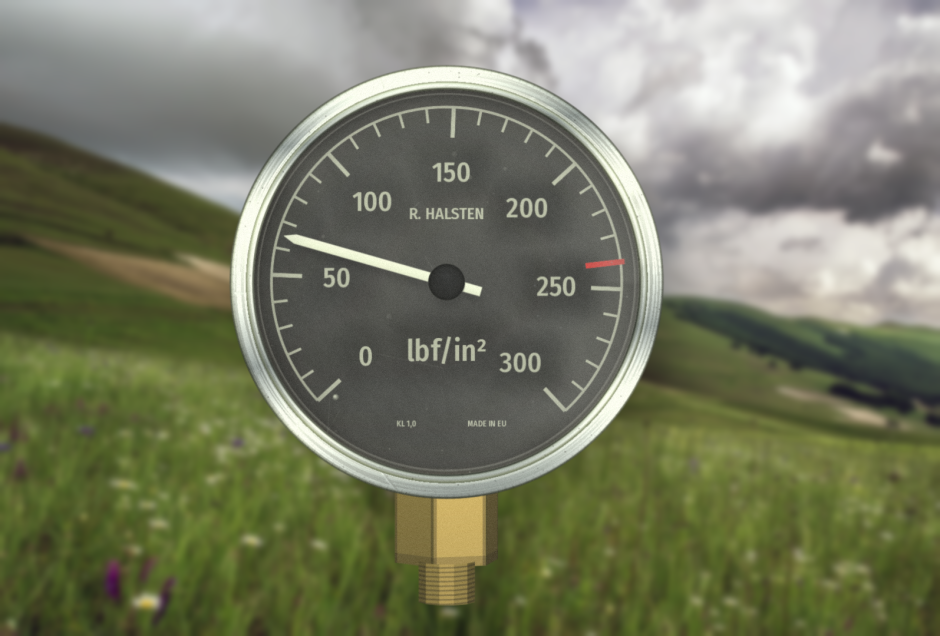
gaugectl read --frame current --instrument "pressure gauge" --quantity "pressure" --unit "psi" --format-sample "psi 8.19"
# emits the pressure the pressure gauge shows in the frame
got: psi 65
